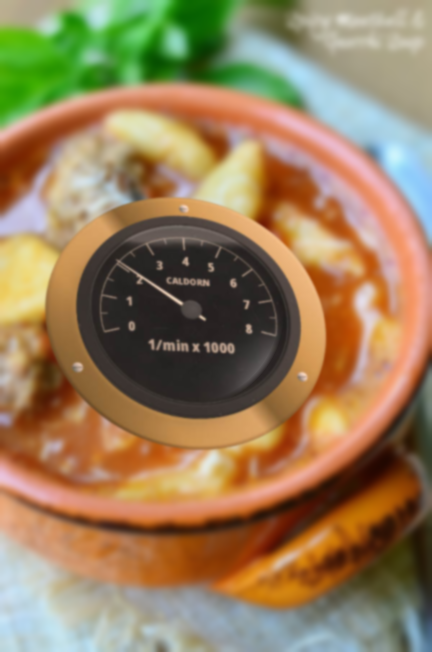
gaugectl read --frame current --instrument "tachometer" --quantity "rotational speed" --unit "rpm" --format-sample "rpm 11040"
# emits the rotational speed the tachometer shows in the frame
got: rpm 2000
